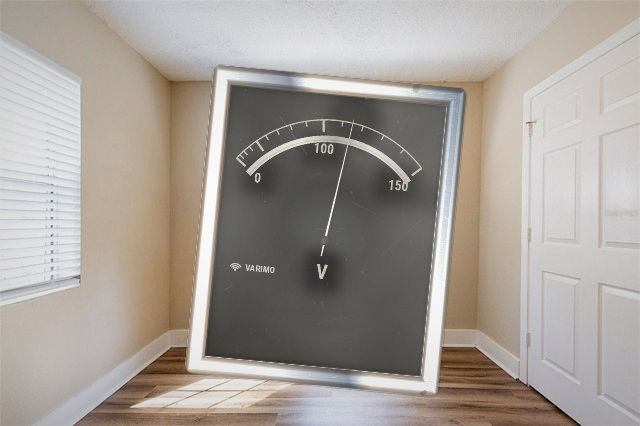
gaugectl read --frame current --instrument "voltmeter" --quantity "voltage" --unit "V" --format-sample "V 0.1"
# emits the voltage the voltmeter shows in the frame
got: V 115
